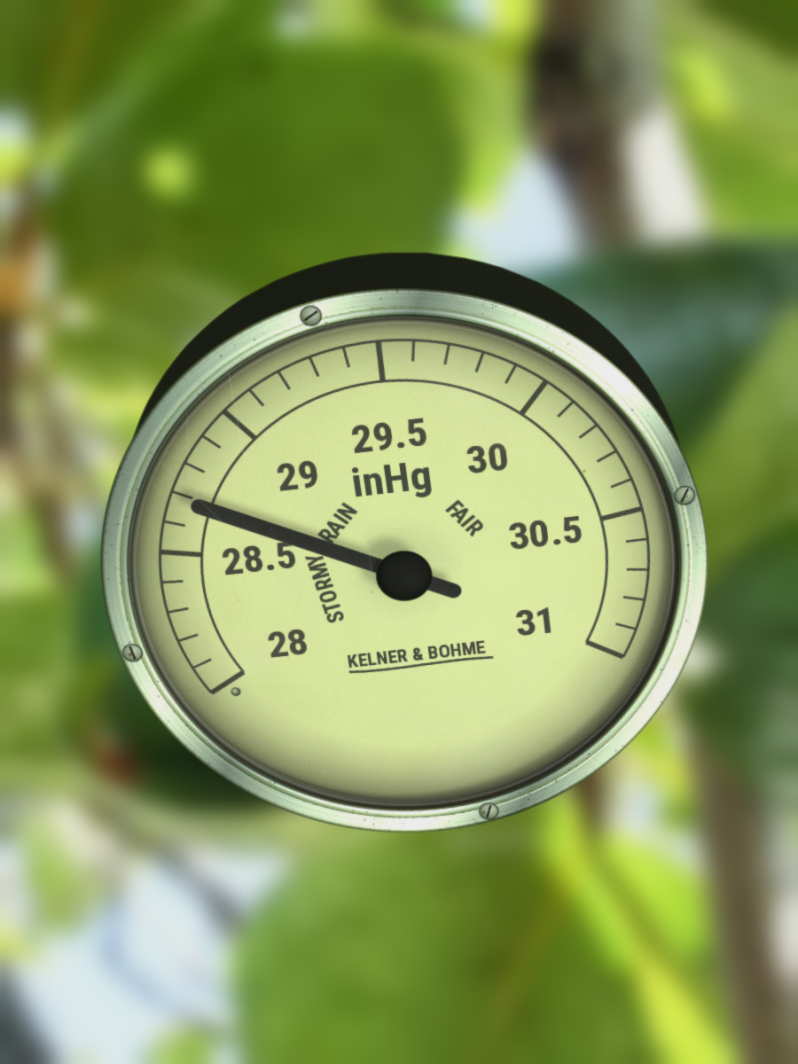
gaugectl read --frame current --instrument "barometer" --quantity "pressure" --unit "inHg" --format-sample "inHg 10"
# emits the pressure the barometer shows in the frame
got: inHg 28.7
